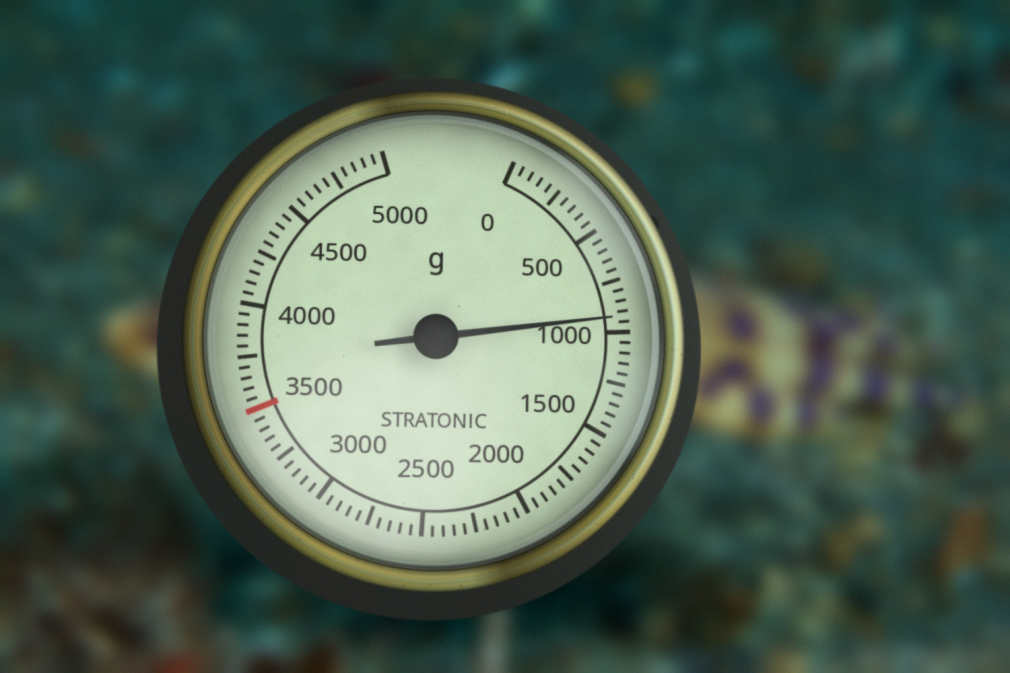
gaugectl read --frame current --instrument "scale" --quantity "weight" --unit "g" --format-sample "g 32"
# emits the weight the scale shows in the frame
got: g 925
